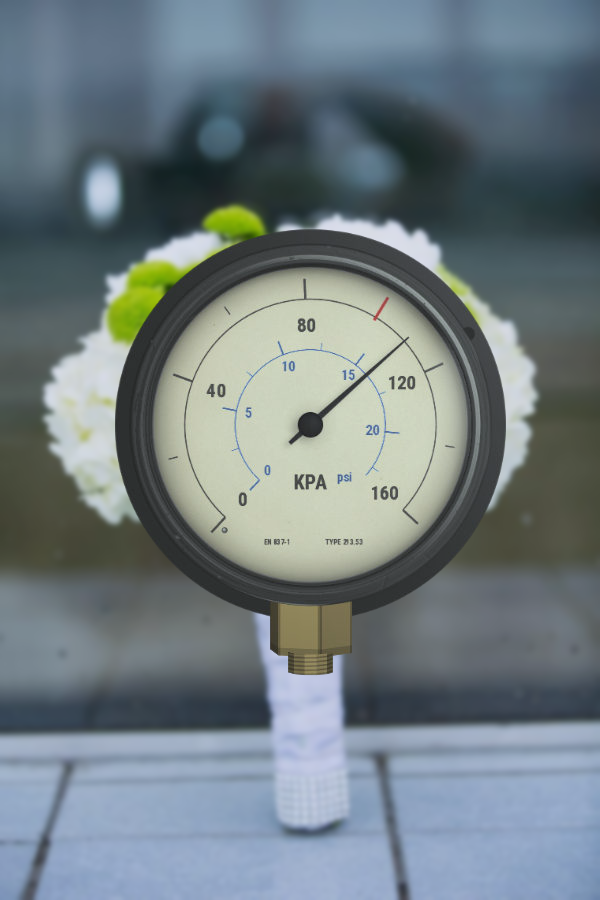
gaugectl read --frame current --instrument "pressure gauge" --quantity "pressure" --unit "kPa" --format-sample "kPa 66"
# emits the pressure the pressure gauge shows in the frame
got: kPa 110
